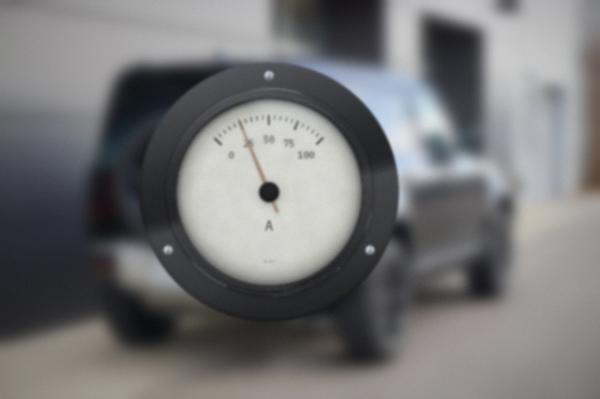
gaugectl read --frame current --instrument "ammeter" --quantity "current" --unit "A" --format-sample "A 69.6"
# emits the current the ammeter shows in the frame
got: A 25
